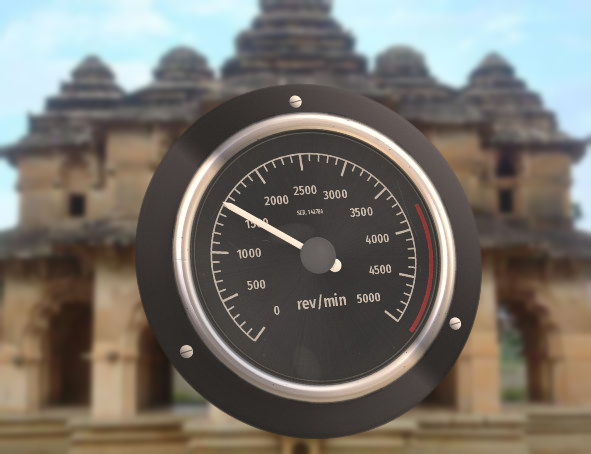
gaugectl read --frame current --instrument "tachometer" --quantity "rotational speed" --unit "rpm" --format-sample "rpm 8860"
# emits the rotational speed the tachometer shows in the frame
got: rpm 1500
